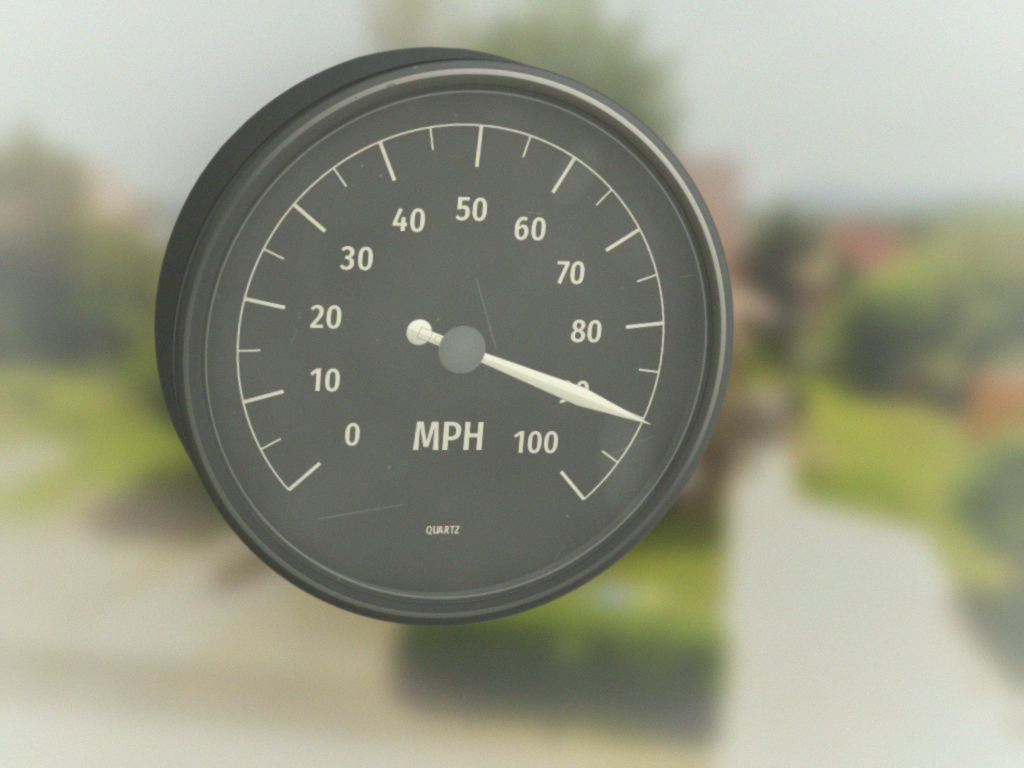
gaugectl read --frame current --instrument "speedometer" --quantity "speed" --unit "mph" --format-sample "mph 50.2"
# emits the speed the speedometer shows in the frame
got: mph 90
